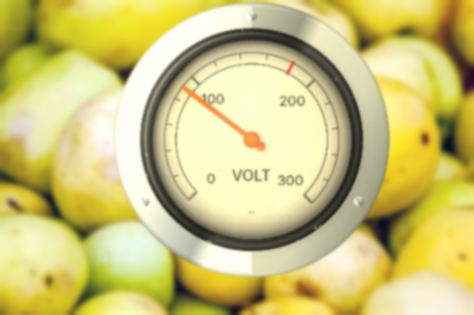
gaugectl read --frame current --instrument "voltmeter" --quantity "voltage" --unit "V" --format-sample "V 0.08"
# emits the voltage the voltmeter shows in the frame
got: V 90
